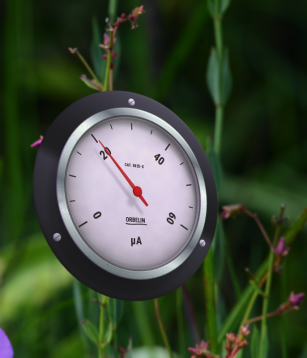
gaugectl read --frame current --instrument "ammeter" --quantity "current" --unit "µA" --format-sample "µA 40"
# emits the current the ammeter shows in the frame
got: µA 20
